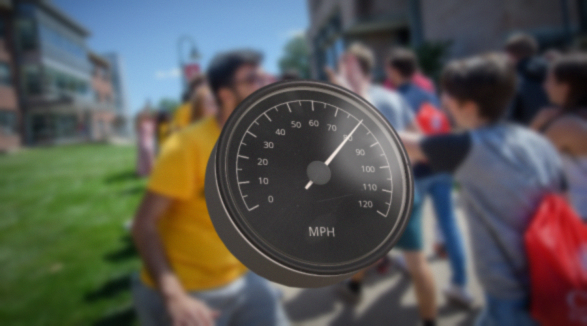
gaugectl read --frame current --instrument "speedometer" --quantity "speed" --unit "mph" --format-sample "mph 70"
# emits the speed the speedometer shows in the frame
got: mph 80
